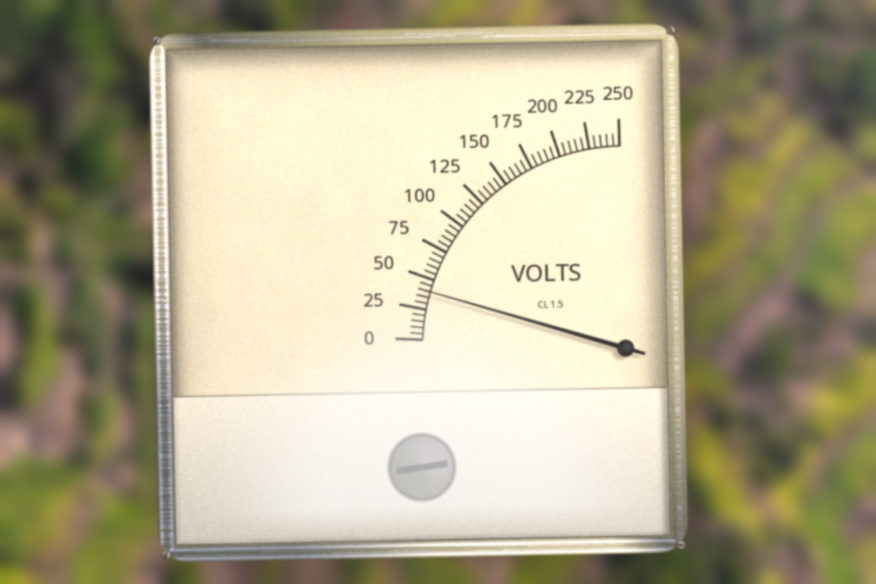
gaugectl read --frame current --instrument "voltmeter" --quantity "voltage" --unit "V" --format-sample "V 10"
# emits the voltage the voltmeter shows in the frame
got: V 40
